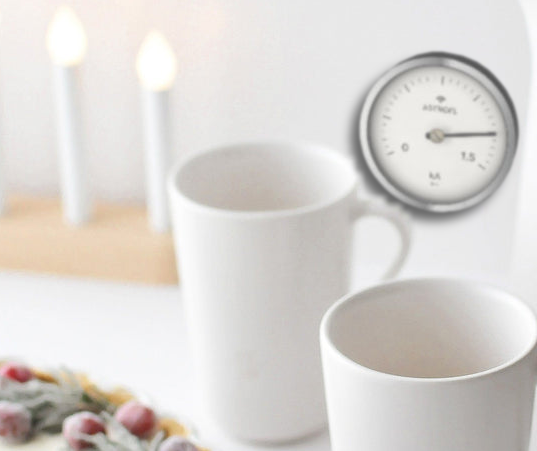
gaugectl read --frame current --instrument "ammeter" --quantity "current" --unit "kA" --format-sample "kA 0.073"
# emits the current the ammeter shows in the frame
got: kA 1.25
